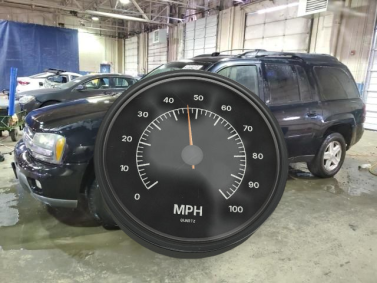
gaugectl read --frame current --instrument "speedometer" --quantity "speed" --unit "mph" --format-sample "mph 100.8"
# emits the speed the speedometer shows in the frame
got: mph 46
